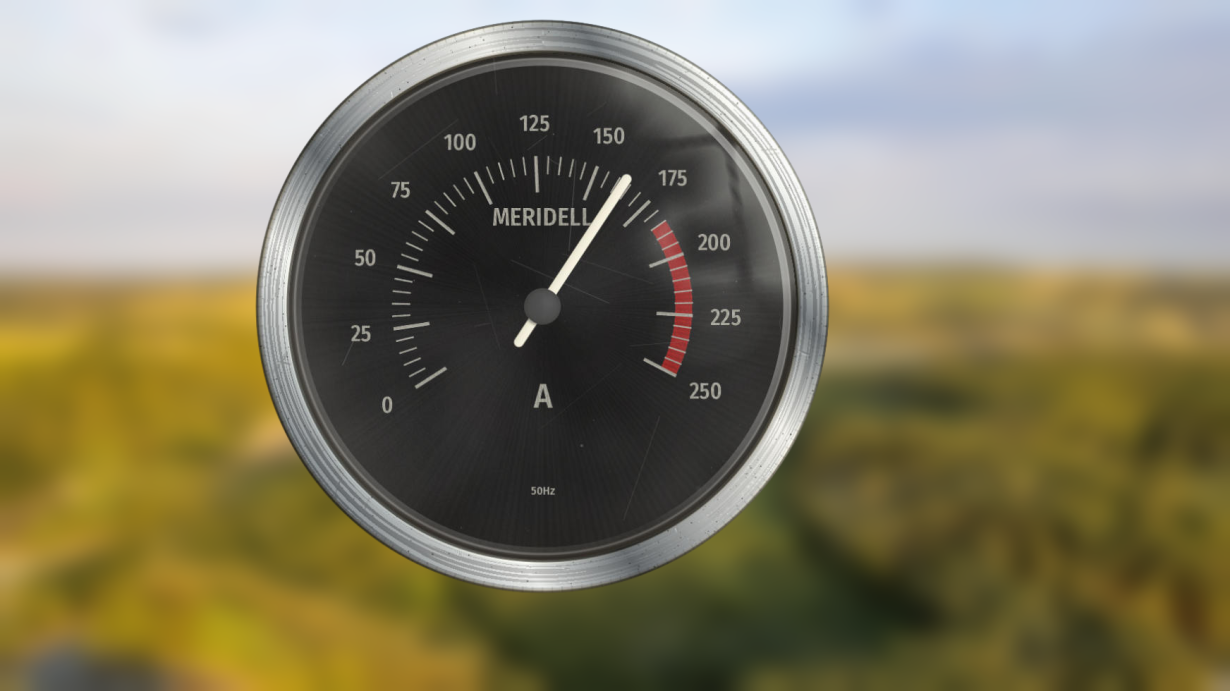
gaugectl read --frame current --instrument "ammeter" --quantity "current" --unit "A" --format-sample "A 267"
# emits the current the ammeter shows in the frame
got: A 162.5
